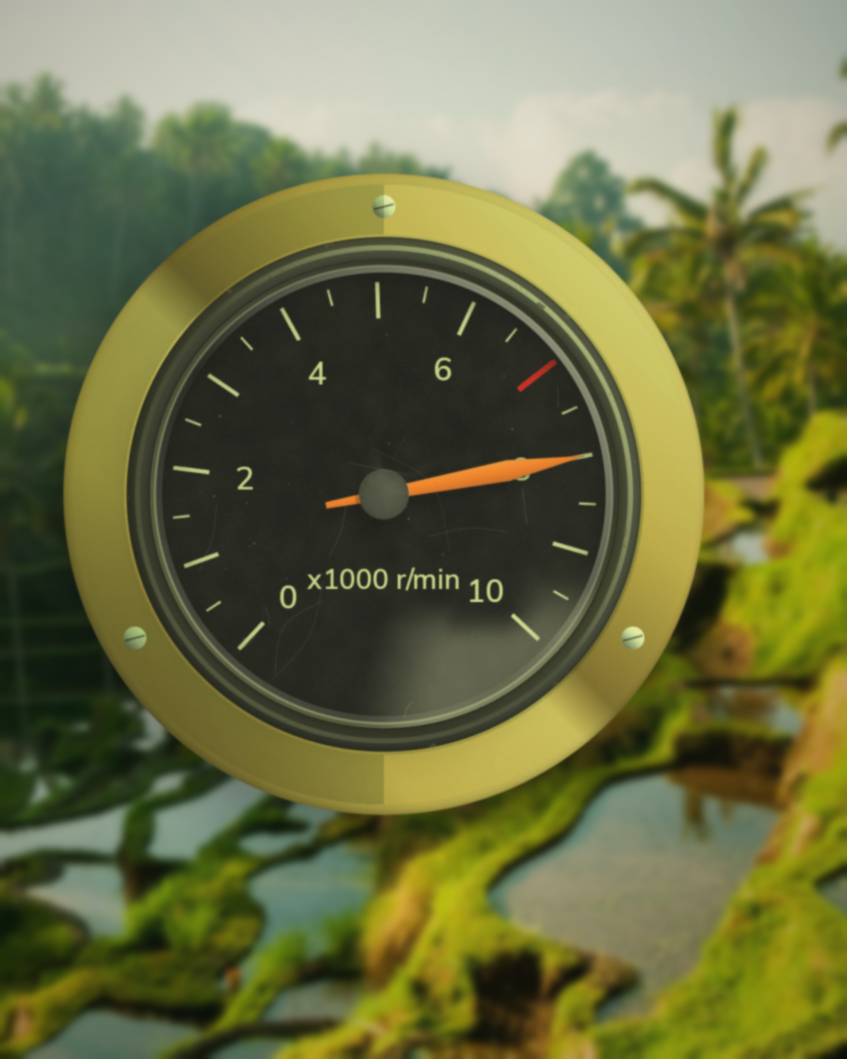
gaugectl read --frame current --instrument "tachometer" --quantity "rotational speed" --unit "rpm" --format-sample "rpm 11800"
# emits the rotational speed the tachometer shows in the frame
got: rpm 8000
